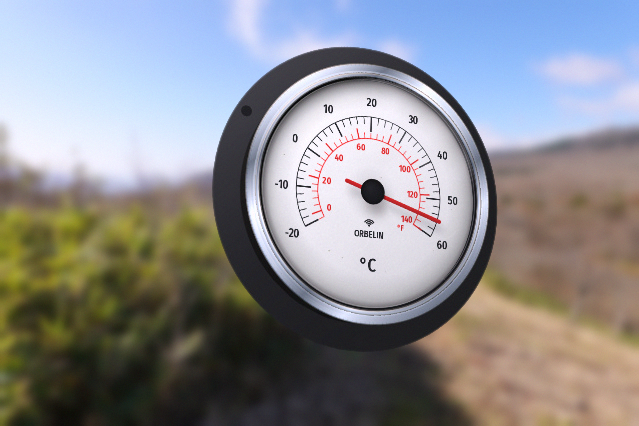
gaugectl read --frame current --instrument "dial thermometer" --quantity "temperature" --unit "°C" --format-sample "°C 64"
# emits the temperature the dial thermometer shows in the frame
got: °C 56
